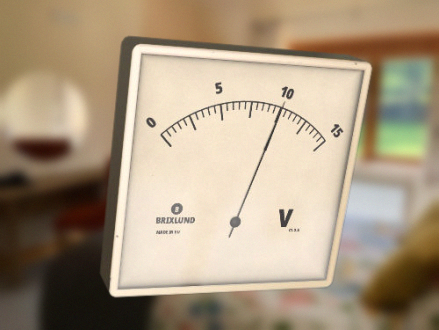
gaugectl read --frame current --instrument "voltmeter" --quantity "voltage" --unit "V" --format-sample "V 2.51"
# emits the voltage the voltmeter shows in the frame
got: V 10
